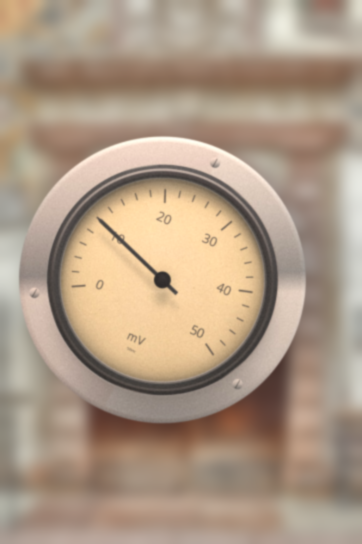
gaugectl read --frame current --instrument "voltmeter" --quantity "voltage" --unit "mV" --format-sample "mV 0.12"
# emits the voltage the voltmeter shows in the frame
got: mV 10
